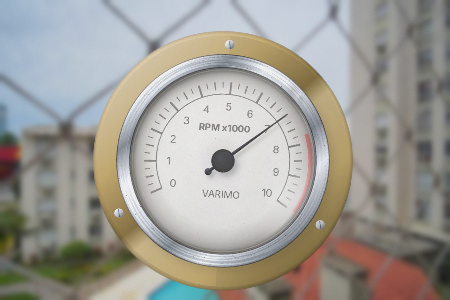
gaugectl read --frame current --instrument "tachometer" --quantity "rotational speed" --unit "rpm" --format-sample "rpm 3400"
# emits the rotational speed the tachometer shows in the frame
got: rpm 7000
